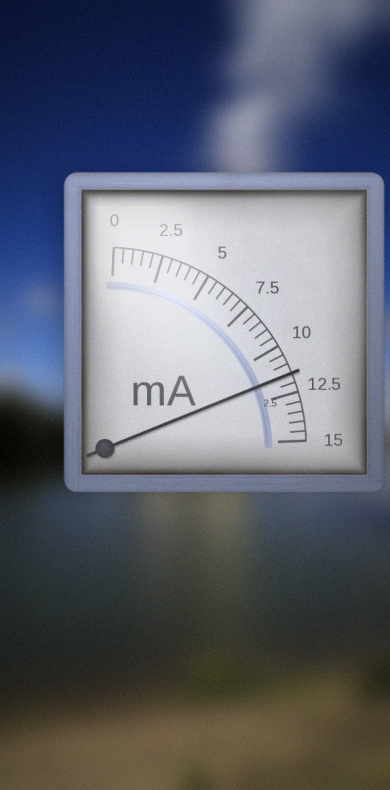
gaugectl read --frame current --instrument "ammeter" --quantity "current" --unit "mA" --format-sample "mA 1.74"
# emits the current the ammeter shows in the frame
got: mA 11.5
